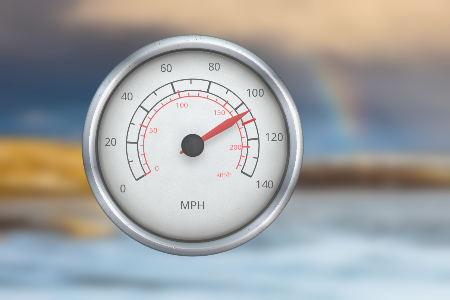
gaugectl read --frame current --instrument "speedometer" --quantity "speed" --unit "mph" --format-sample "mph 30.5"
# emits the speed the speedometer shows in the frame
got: mph 105
